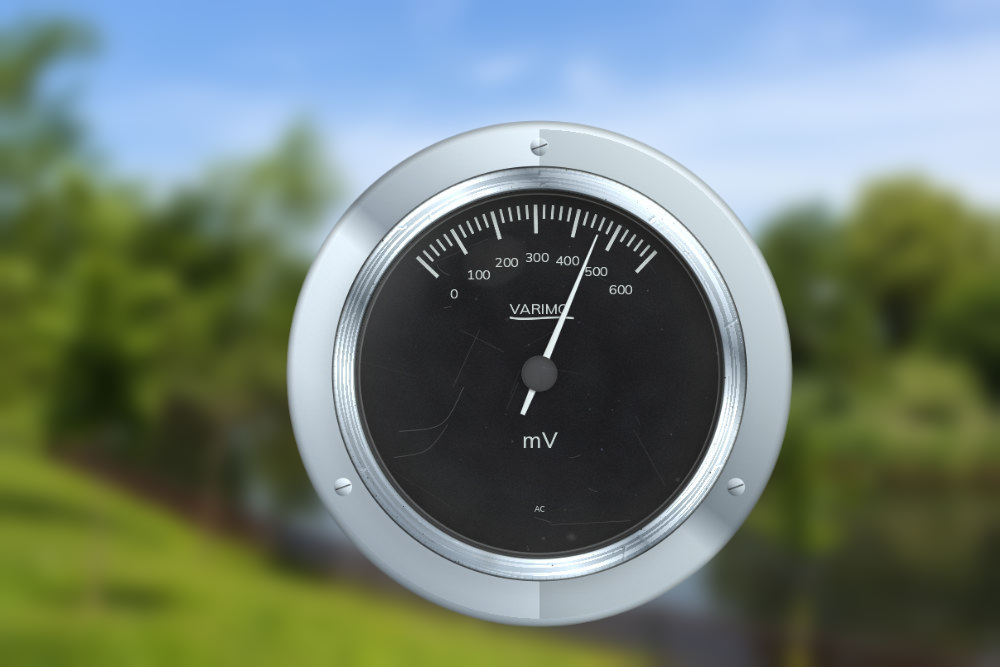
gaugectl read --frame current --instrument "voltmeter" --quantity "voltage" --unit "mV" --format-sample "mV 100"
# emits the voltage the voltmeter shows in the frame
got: mV 460
